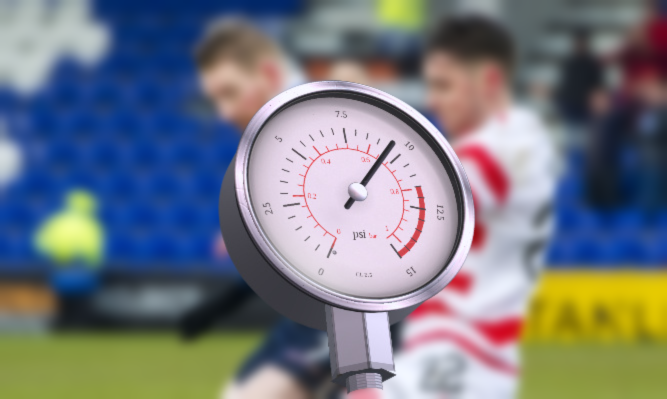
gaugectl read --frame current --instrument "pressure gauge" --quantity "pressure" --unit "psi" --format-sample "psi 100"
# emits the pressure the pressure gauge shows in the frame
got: psi 9.5
